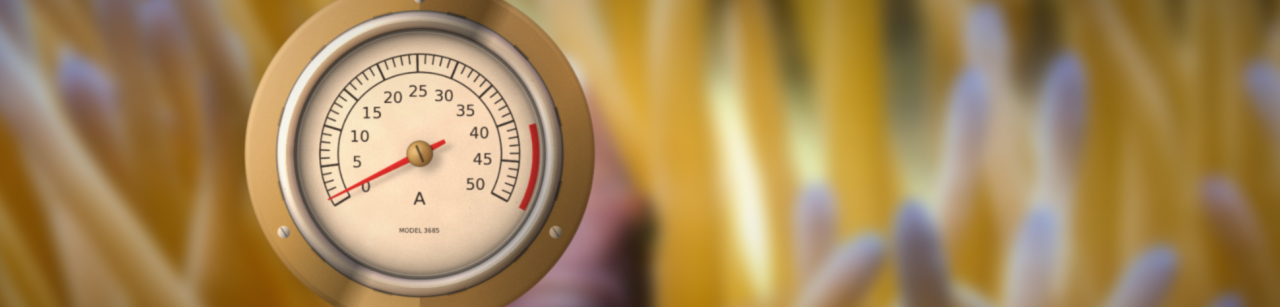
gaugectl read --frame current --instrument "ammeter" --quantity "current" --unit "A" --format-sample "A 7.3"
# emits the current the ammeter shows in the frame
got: A 1
